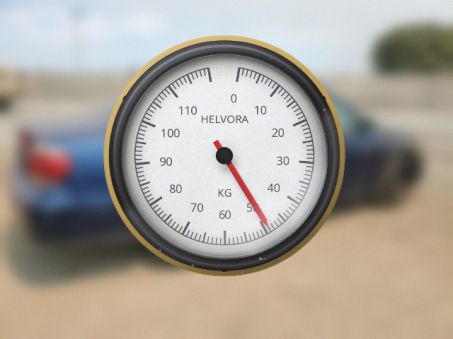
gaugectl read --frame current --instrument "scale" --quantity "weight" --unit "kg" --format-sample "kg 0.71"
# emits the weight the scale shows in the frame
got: kg 49
